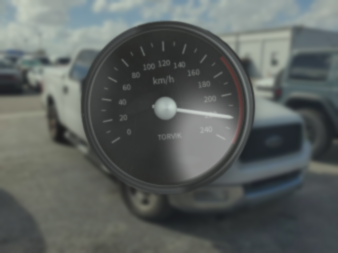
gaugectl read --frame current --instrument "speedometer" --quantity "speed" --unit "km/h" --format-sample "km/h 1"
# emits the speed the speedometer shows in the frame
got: km/h 220
